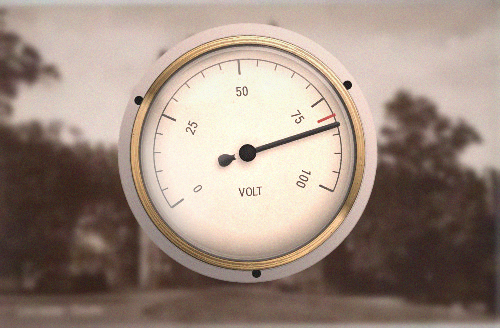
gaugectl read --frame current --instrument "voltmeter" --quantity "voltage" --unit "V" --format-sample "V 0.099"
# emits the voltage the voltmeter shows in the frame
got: V 82.5
